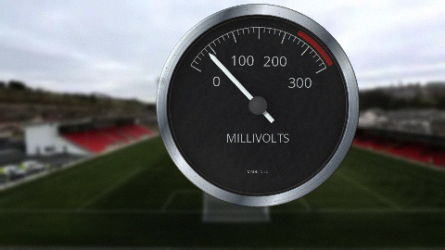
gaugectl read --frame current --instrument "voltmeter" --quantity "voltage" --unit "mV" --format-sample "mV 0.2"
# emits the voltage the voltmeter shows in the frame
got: mV 40
